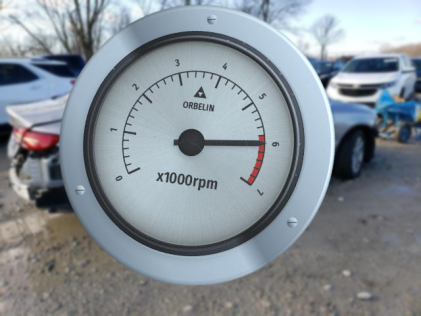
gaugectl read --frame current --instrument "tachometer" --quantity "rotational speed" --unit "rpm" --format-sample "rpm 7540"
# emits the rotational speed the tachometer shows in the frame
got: rpm 6000
